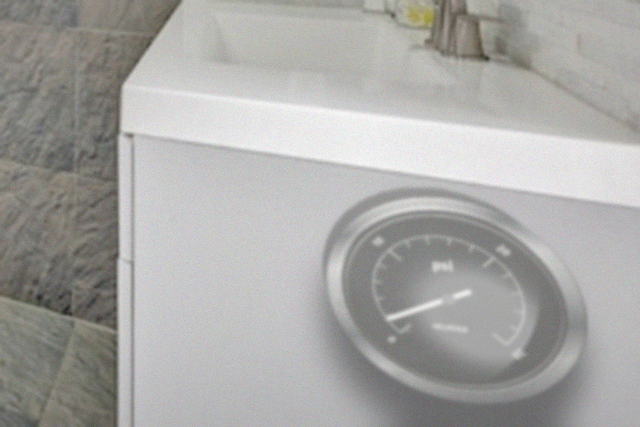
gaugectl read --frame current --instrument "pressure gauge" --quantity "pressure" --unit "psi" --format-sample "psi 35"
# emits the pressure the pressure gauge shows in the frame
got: psi 2
